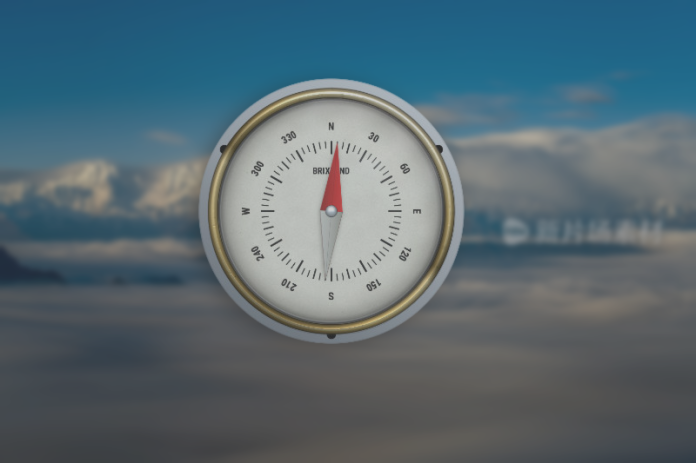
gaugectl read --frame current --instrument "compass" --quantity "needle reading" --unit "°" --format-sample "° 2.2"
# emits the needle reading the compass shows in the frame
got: ° 5
